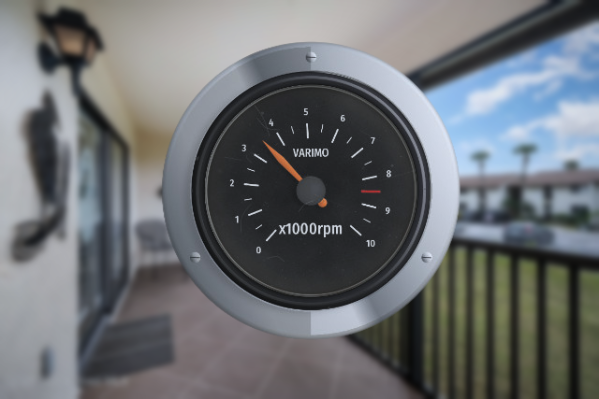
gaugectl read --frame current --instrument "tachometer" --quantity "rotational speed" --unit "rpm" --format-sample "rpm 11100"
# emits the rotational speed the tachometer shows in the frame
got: rpm 3500
